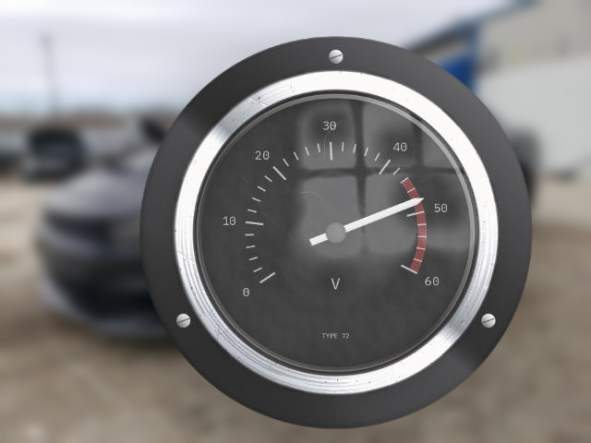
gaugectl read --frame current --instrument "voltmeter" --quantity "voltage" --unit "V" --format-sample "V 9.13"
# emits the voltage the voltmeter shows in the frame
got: V 48
